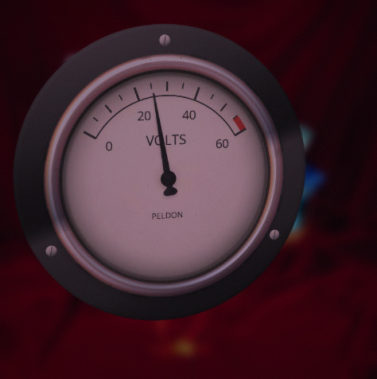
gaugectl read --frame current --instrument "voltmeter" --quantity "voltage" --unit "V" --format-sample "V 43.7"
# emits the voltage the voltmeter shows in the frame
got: V 25
